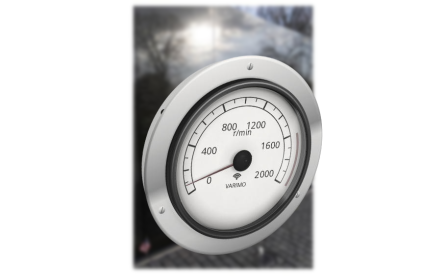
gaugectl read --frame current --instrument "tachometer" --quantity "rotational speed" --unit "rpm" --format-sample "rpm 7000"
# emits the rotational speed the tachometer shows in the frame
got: rpm 100
